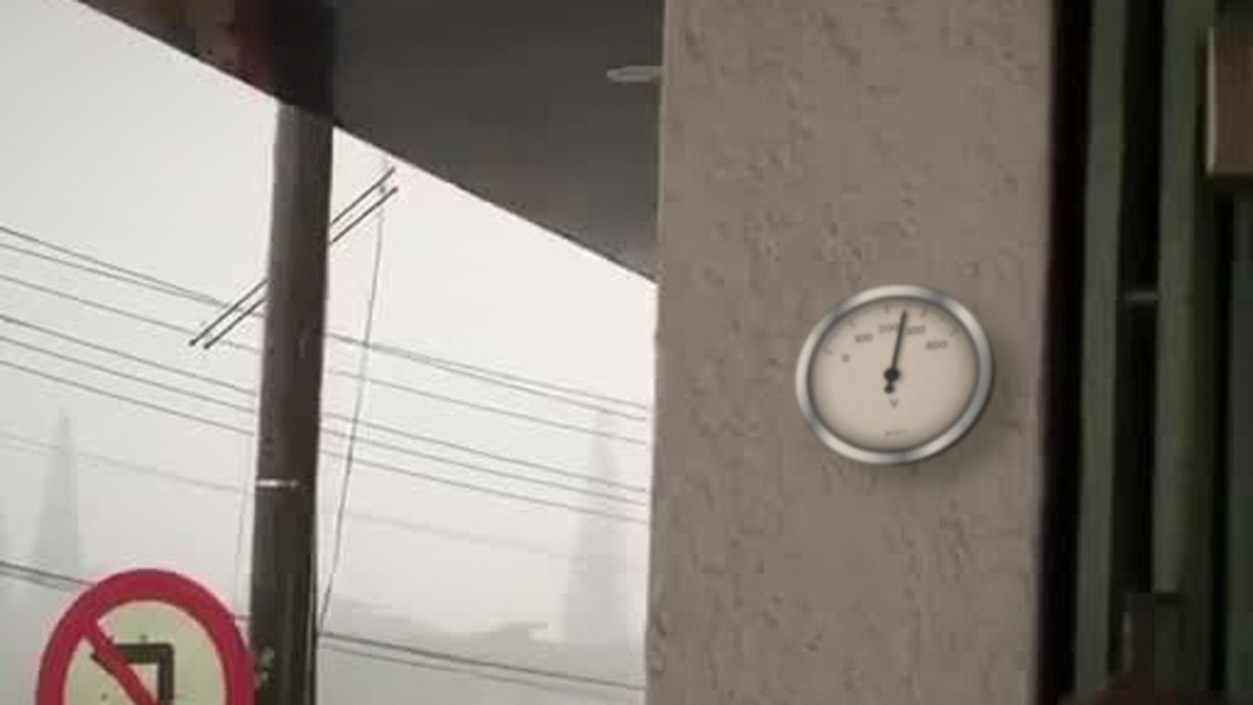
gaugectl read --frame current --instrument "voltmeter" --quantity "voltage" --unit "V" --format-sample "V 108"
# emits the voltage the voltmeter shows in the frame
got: V 250
